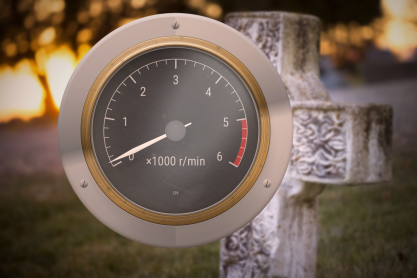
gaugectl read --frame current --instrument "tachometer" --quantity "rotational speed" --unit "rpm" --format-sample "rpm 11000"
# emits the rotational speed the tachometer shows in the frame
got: rpm 100
